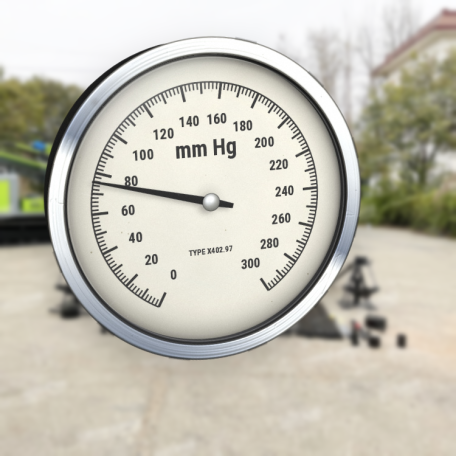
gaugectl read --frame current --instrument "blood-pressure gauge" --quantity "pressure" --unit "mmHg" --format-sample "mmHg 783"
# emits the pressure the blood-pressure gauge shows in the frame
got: mmHg 76
